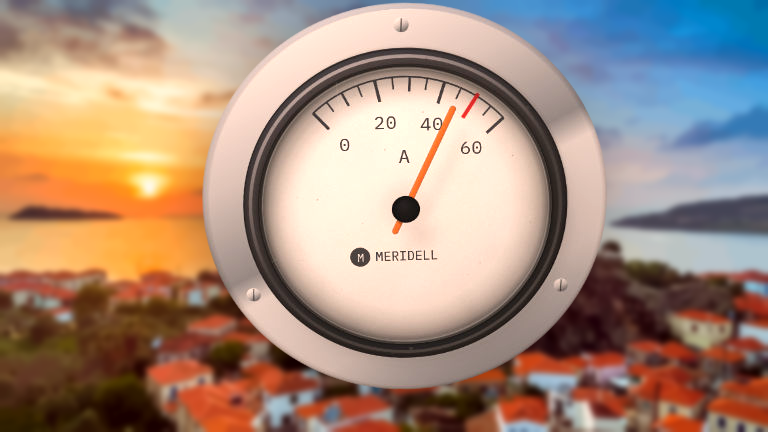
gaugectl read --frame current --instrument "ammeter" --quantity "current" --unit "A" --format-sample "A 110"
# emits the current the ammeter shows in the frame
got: A 45
